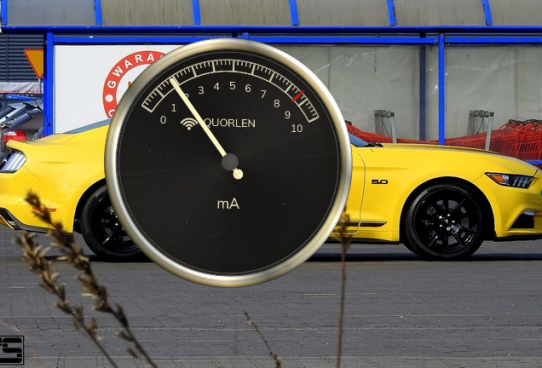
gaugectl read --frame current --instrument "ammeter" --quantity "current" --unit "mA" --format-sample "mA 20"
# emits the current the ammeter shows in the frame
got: mA 1.8
